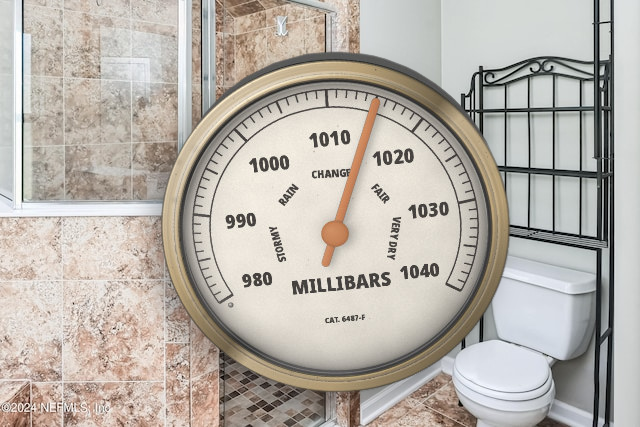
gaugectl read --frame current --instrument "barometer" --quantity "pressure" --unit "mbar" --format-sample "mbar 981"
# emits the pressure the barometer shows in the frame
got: mbar 1015
